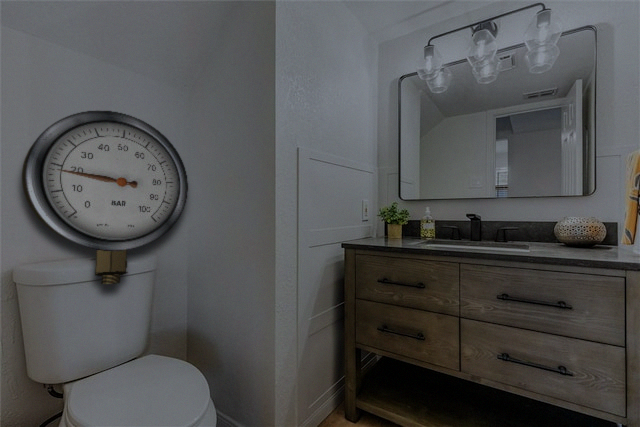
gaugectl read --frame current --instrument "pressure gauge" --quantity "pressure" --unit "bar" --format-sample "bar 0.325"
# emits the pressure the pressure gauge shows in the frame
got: bar 18
